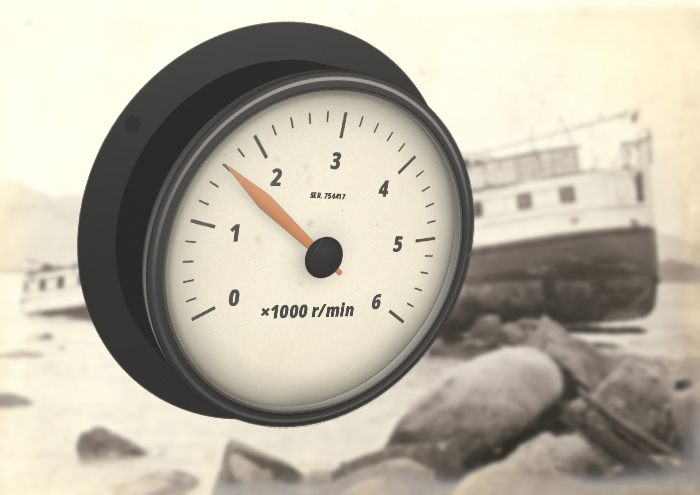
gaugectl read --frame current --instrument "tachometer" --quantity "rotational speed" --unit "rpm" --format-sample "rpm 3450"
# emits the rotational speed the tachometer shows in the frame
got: rpm 1600
